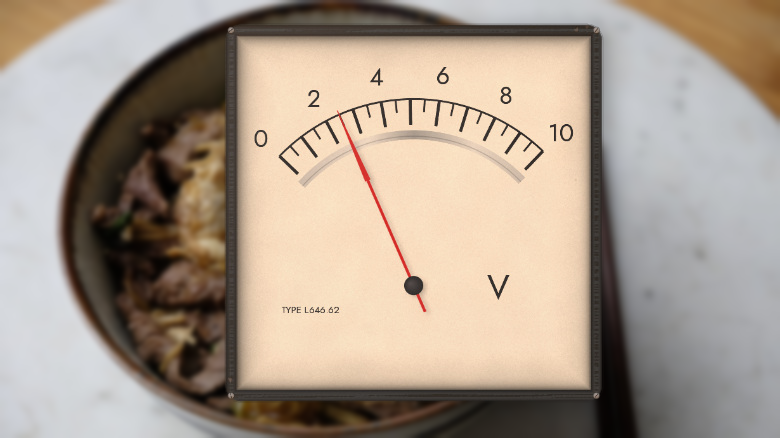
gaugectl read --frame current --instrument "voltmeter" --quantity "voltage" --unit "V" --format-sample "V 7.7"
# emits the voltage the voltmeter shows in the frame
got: V 2.5
